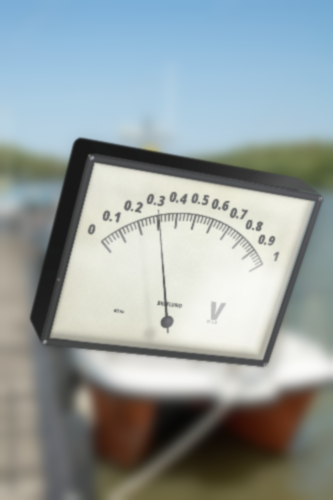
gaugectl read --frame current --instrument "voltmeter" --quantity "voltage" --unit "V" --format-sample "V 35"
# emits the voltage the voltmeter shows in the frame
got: V 0.3
